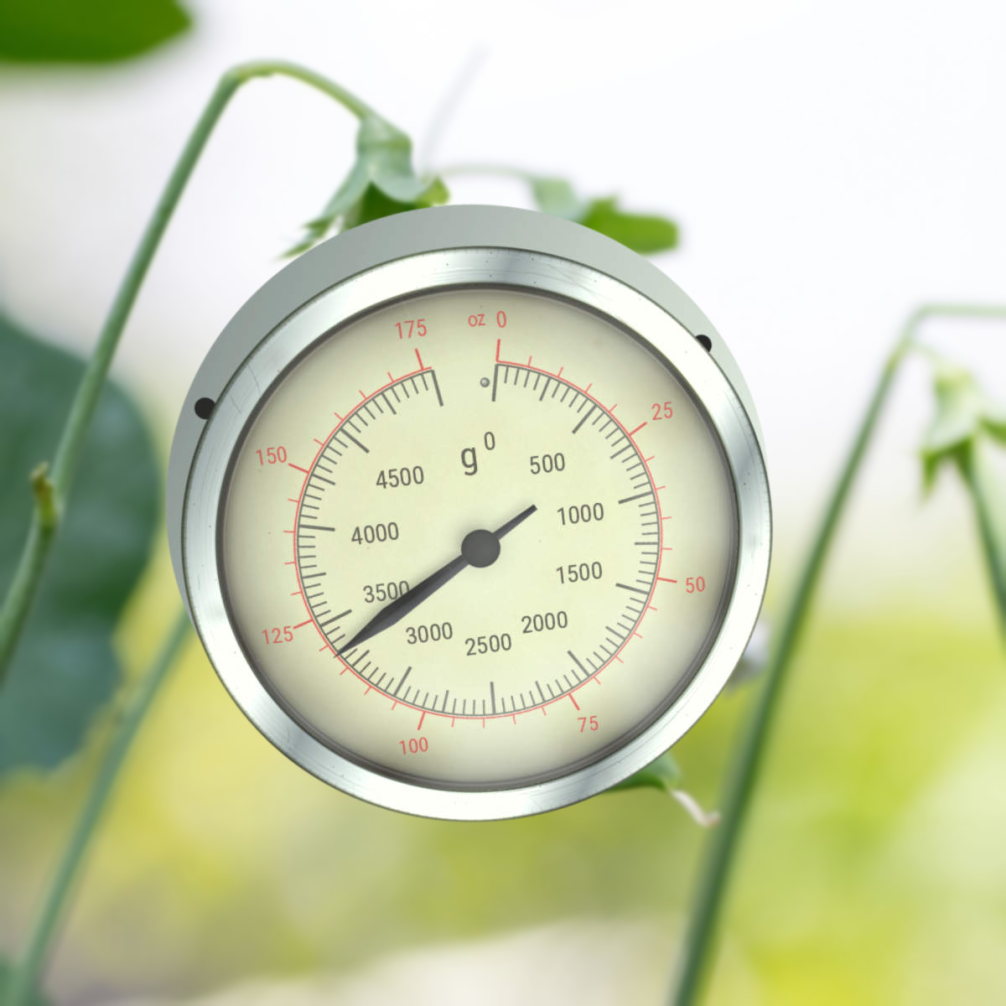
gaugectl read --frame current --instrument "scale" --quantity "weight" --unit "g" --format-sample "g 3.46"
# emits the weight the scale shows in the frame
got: g 3350
